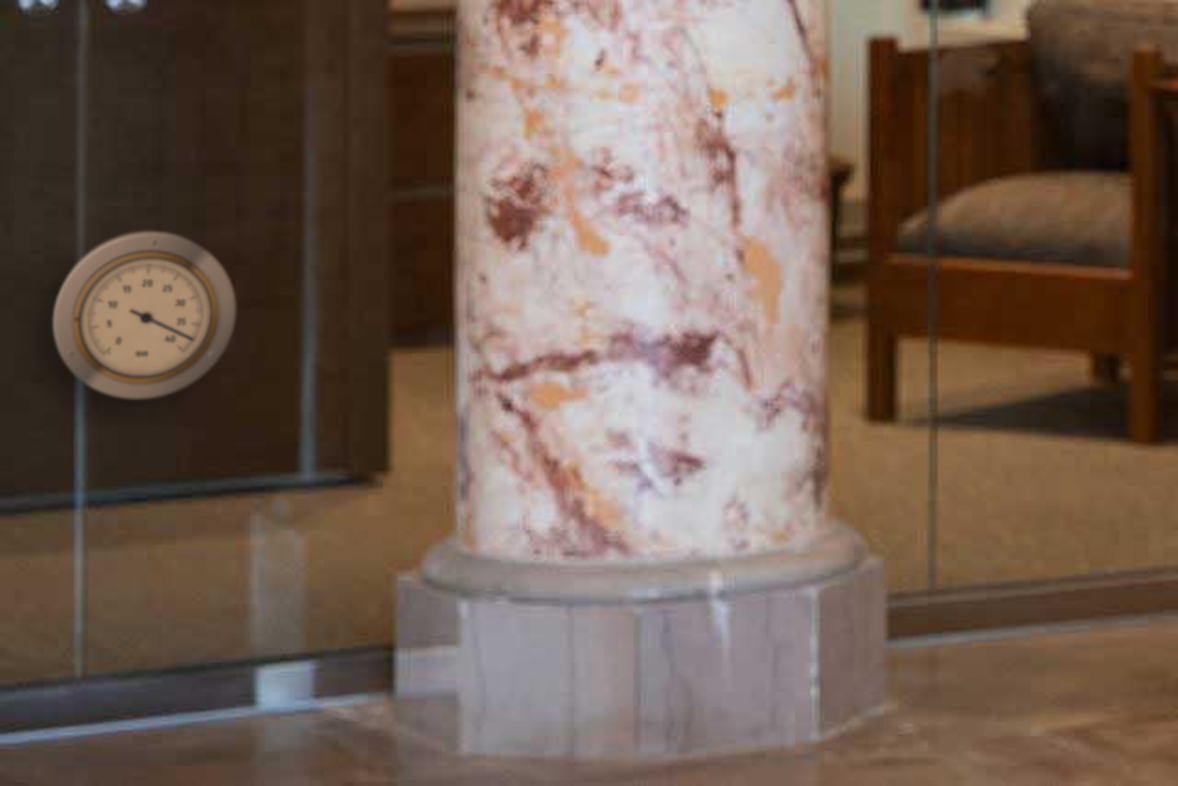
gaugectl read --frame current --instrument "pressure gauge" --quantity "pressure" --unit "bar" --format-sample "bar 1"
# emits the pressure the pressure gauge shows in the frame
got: bar 37.5
